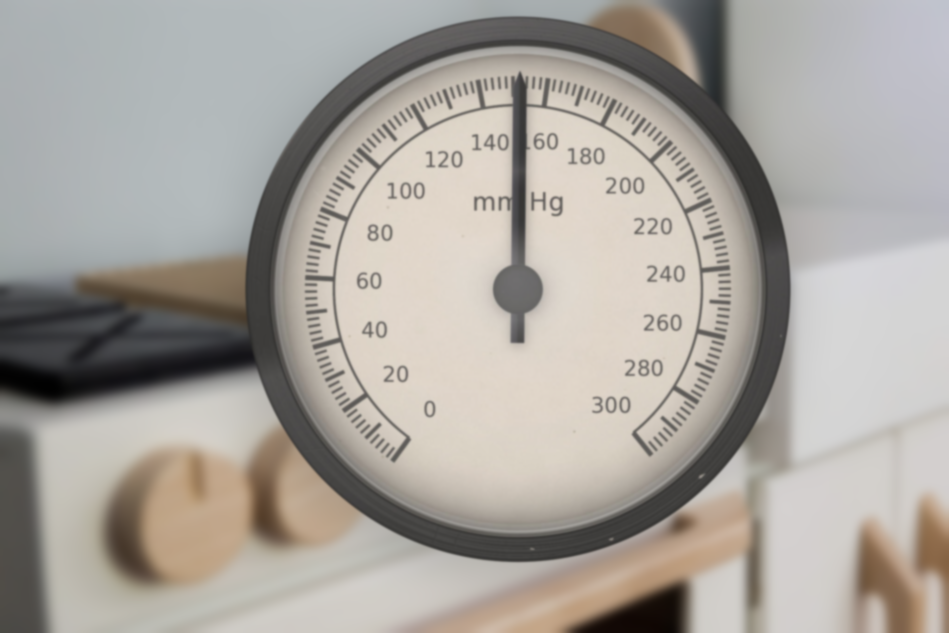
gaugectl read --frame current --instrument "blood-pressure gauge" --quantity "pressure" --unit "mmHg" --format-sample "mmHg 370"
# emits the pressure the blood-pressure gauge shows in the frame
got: mmHg 152
